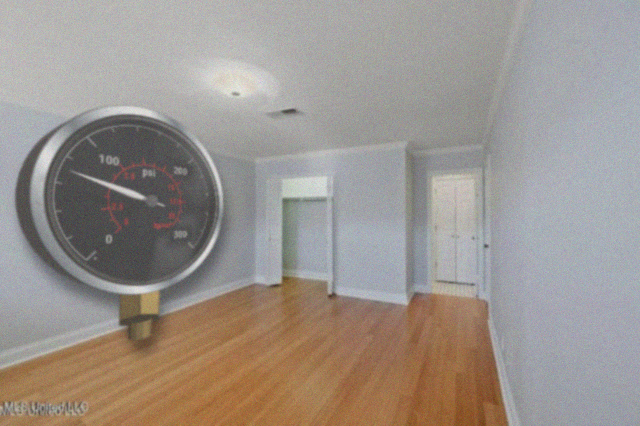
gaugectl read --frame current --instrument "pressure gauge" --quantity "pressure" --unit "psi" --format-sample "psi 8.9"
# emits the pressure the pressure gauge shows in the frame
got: psi 70
